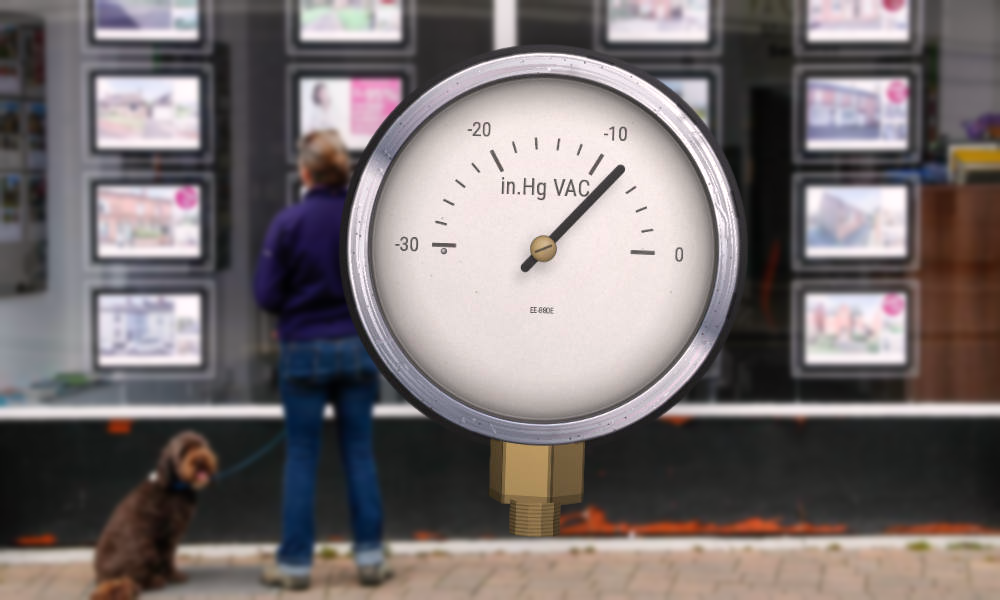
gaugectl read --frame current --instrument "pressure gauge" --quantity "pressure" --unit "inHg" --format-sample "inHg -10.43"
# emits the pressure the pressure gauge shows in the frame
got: inHg -8
